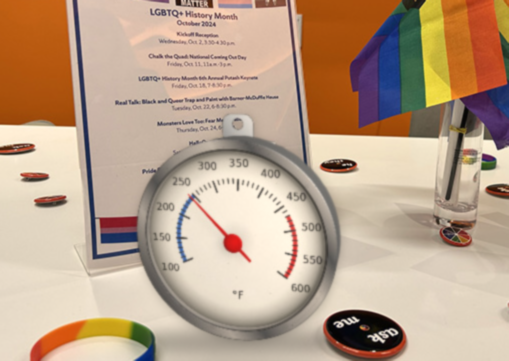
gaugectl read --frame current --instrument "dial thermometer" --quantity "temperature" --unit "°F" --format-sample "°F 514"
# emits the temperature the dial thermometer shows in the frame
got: °F 250
